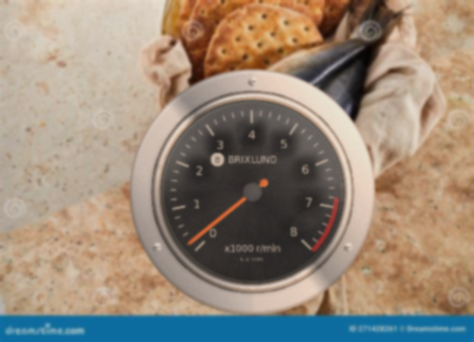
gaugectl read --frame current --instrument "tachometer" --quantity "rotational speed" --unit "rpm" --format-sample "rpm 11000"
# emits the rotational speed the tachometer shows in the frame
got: rpm 200
